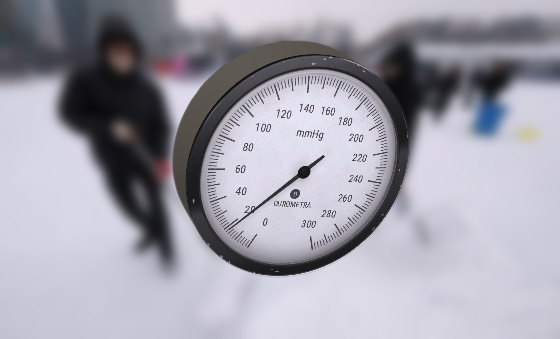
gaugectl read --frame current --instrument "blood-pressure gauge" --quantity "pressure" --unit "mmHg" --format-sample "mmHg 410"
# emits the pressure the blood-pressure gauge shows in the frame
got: mmHg 20
